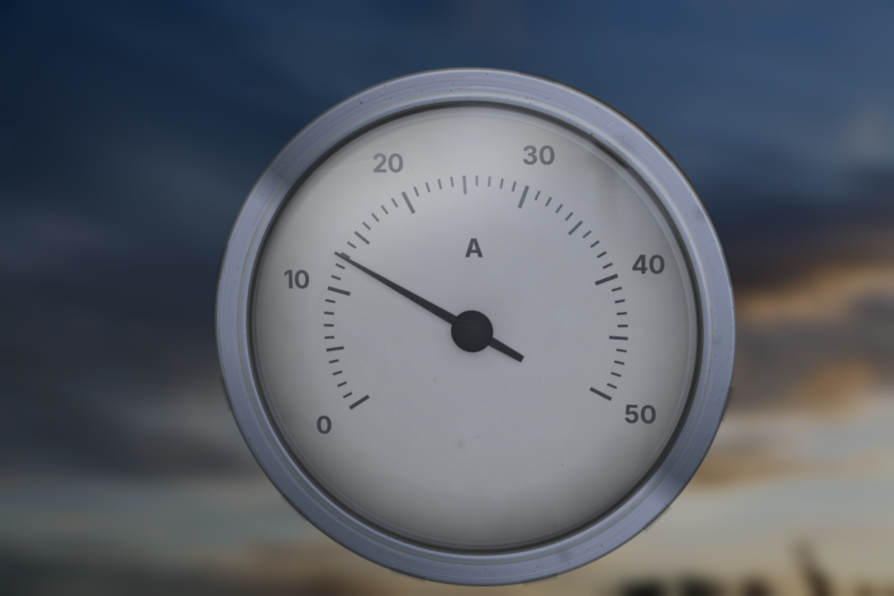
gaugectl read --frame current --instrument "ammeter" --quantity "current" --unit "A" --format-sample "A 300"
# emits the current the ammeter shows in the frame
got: A 13
